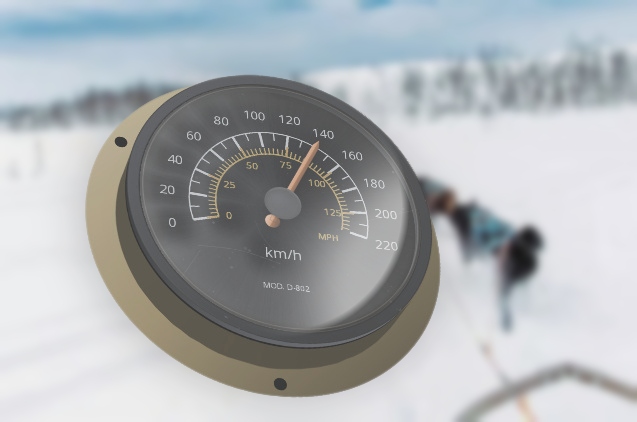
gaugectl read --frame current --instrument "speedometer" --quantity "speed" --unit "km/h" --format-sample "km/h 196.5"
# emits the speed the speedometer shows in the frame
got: km/h 140
